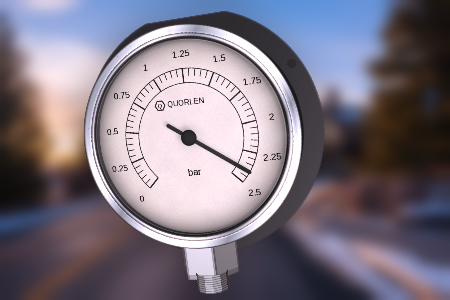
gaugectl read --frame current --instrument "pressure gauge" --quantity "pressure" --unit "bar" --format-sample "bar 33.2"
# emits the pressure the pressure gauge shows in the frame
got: bar 2.4
